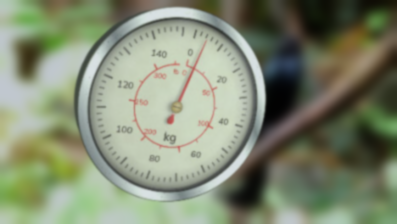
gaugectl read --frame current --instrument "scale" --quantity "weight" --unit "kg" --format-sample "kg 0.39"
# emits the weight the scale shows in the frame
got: kg 4
